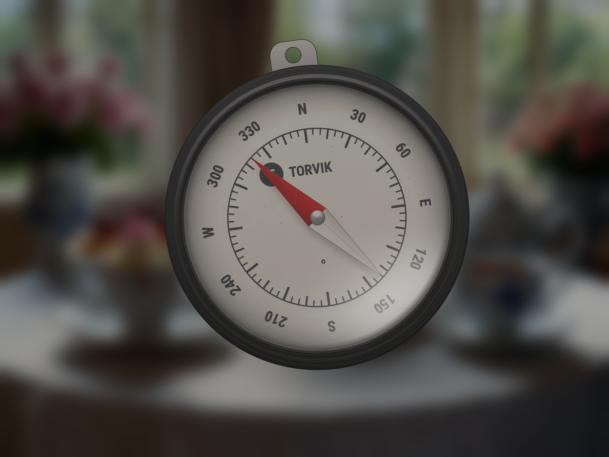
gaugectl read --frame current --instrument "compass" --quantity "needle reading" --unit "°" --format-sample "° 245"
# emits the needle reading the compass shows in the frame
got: ° 320
